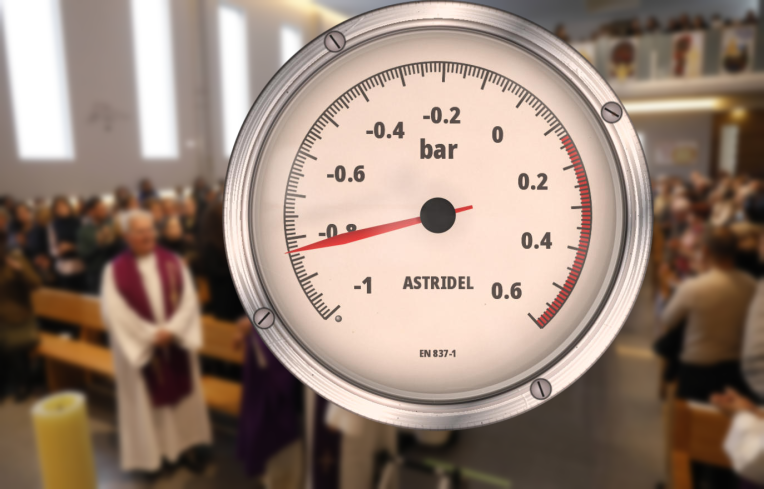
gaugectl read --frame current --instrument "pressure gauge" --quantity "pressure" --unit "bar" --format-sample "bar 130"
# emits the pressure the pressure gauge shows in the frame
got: bar -0.83
